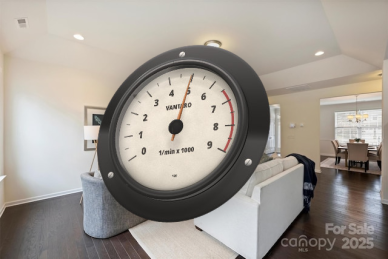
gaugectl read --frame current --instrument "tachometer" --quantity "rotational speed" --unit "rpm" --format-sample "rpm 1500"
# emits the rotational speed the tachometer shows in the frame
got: rpm 5000
